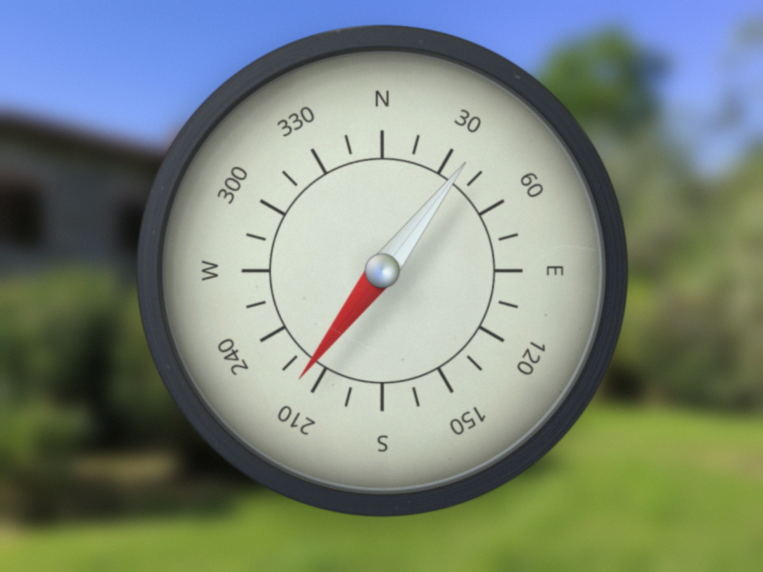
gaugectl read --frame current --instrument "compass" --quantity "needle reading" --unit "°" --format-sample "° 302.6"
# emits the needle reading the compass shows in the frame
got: ° 217.5
